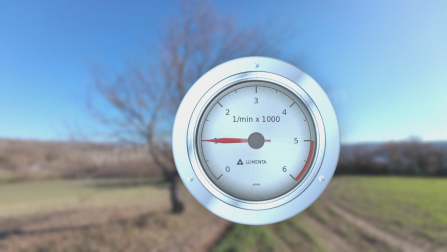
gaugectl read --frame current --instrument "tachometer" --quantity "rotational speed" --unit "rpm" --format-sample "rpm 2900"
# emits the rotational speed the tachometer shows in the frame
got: rpm 1000
